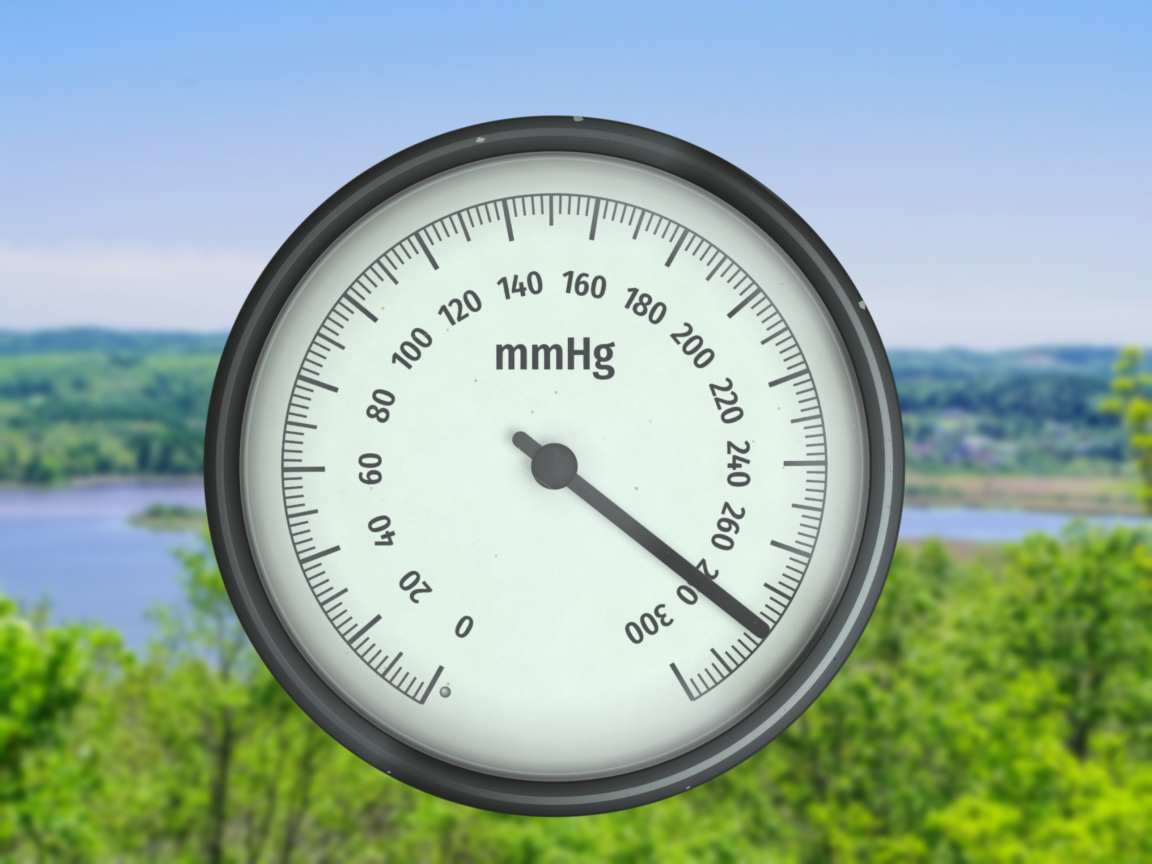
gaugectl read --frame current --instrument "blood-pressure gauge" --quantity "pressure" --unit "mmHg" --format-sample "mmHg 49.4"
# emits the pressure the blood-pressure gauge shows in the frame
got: mmHg 279
